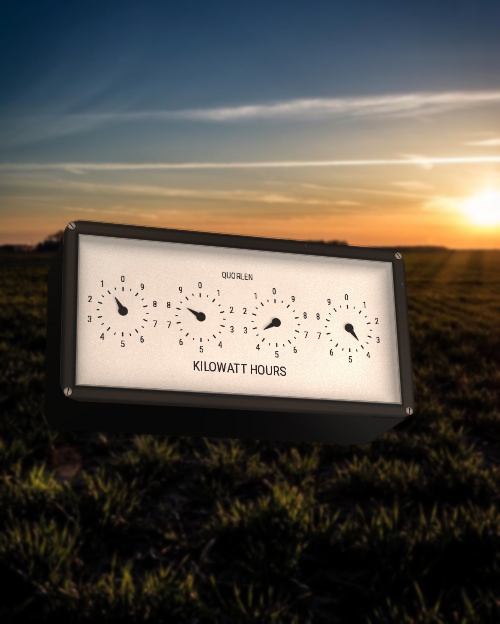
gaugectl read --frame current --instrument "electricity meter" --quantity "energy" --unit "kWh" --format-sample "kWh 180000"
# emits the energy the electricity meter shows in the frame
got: kWh 834
